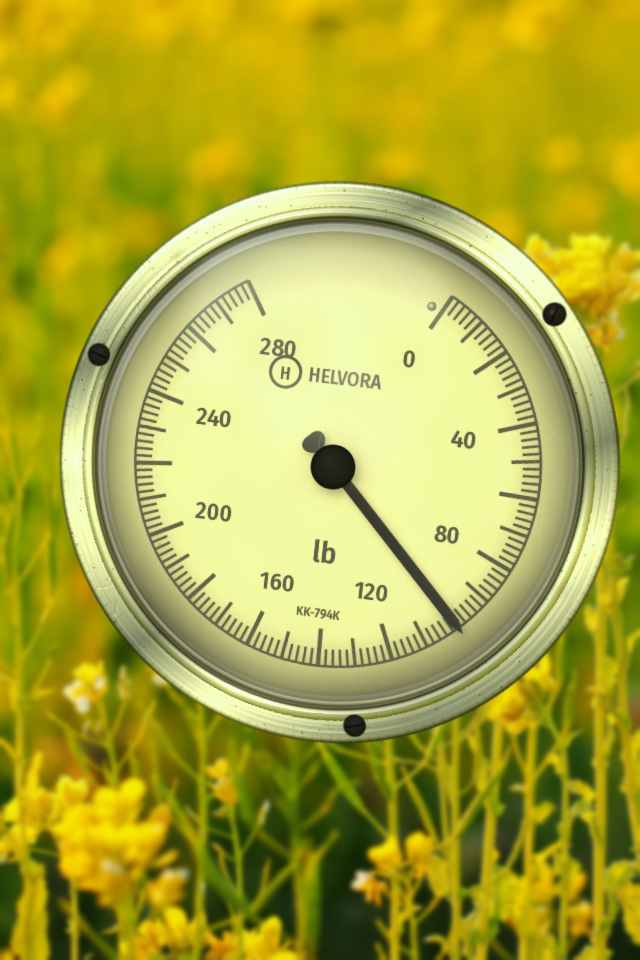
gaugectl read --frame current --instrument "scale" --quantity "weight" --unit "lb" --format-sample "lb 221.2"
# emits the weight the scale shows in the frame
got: lb 100
